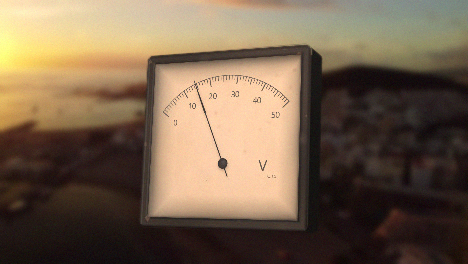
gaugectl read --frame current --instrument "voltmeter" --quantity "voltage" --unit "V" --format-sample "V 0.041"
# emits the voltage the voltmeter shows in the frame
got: V 15
